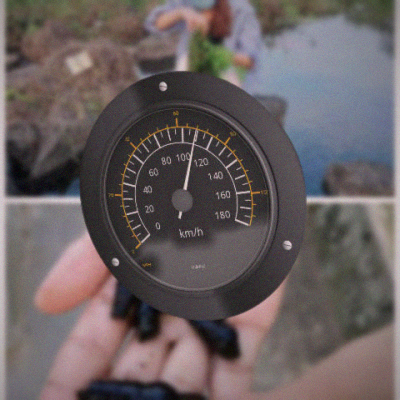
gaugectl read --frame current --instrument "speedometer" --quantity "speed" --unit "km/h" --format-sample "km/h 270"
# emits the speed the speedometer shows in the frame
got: km/h 110
